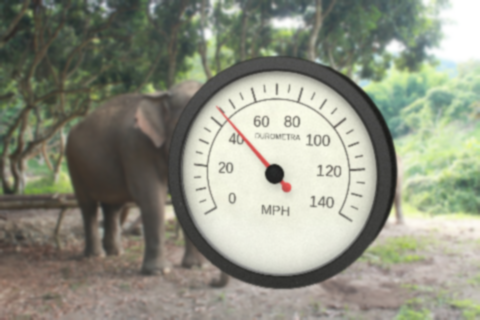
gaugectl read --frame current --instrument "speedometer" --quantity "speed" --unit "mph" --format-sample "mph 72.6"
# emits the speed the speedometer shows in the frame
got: mph 45
